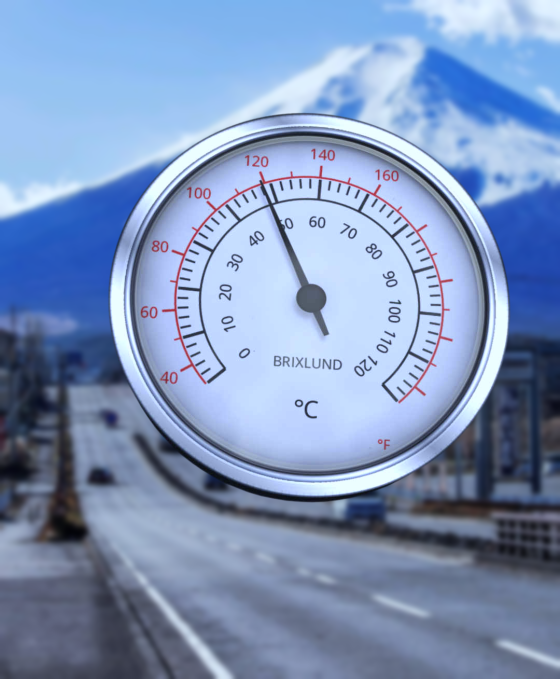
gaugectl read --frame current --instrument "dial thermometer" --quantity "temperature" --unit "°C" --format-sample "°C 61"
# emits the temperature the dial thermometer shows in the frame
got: °C 48
